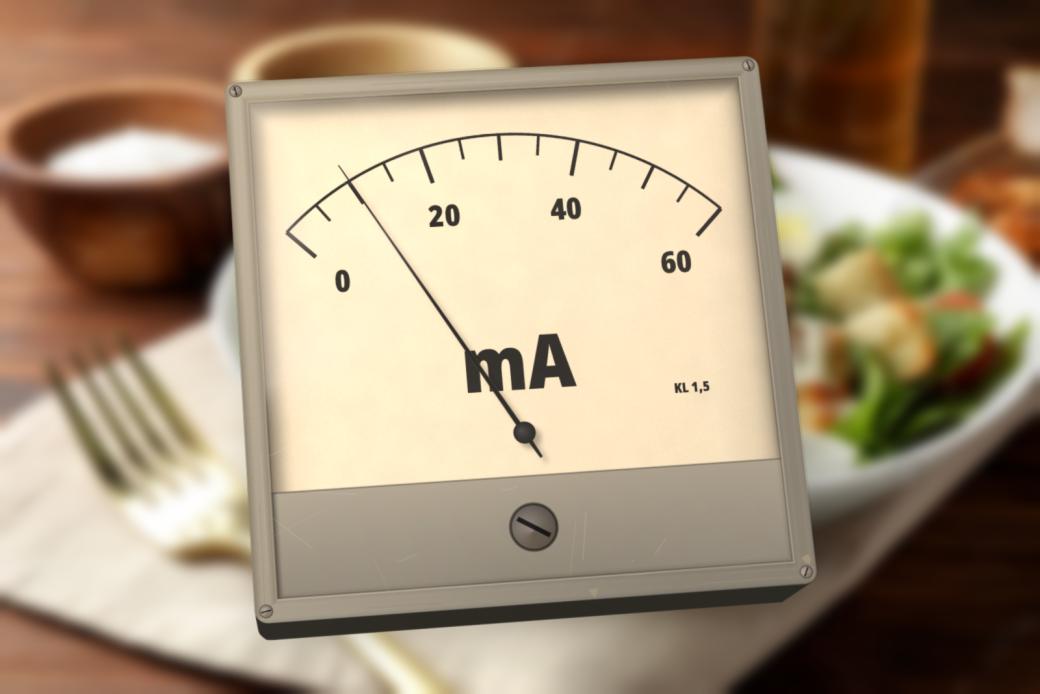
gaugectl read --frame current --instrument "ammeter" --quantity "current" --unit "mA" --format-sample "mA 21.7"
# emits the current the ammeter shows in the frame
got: mA 10
